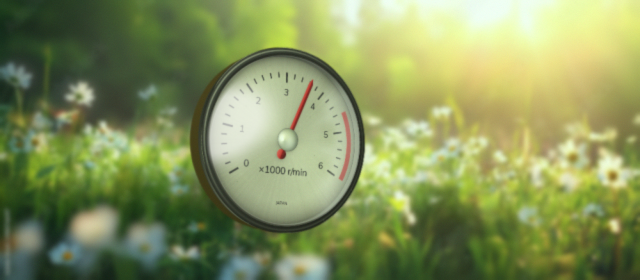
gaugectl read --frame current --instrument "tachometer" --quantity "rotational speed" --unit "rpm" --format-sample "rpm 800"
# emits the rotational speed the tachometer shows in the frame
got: rpm 3600
